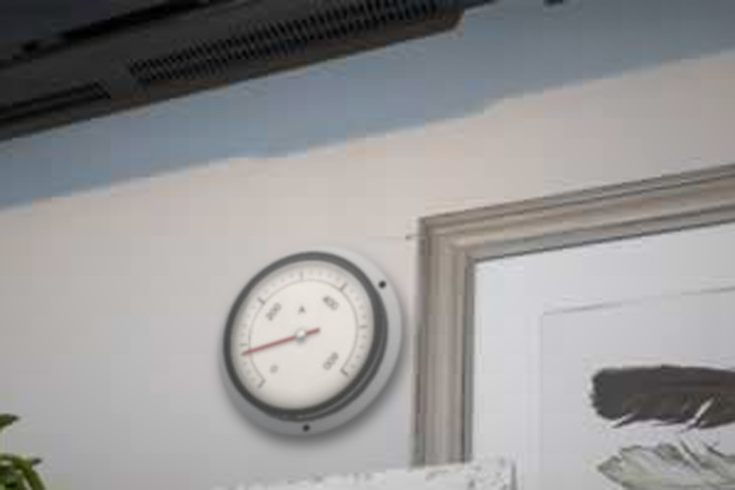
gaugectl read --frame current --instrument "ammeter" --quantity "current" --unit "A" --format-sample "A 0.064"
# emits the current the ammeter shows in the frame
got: A 80
